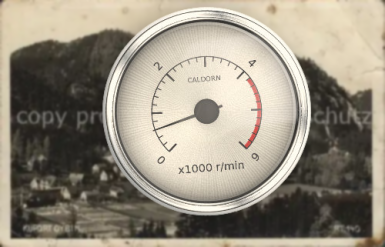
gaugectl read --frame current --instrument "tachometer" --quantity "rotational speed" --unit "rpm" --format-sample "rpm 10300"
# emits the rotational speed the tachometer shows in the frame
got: rpm 600
